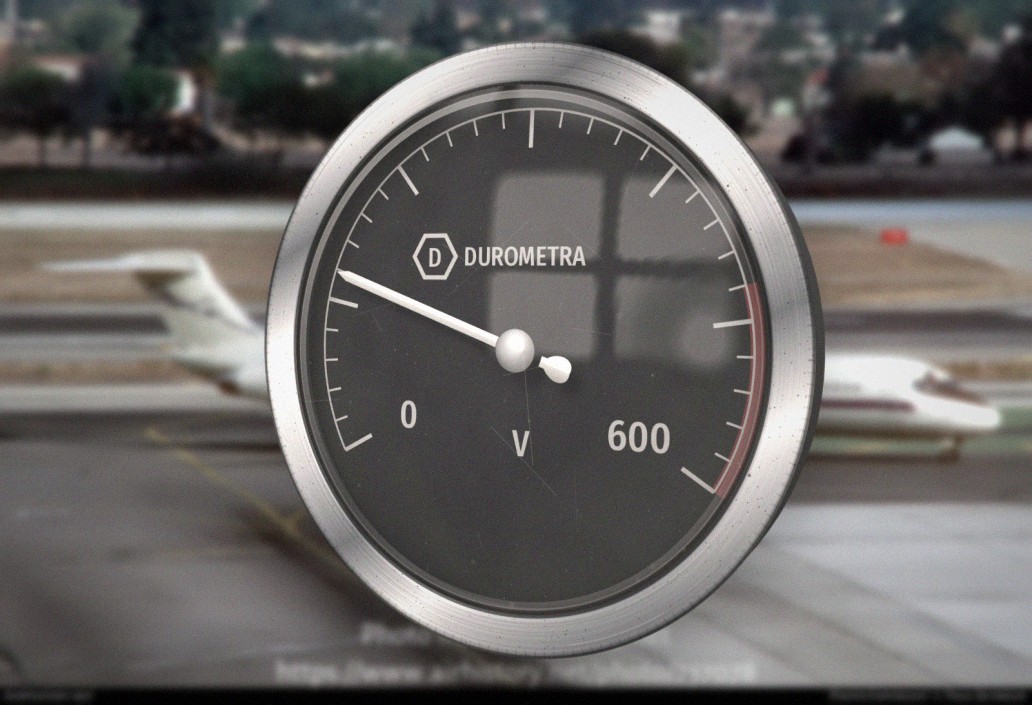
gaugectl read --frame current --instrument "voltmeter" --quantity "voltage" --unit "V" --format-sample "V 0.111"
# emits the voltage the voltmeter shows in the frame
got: V 120
